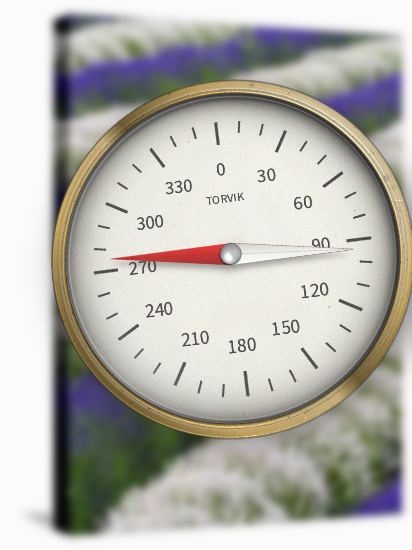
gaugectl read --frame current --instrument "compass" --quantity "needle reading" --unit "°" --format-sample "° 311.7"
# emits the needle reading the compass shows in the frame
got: ° 275
